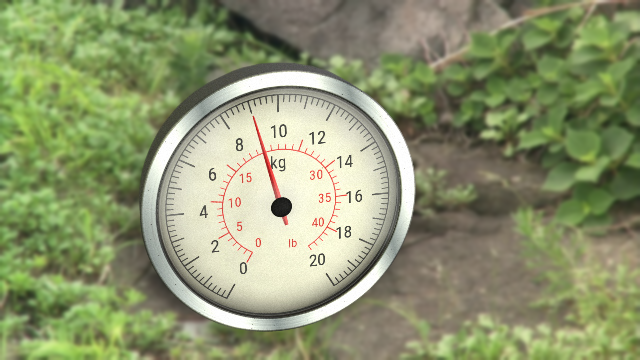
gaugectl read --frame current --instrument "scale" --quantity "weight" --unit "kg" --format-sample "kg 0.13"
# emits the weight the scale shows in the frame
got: kg 9
